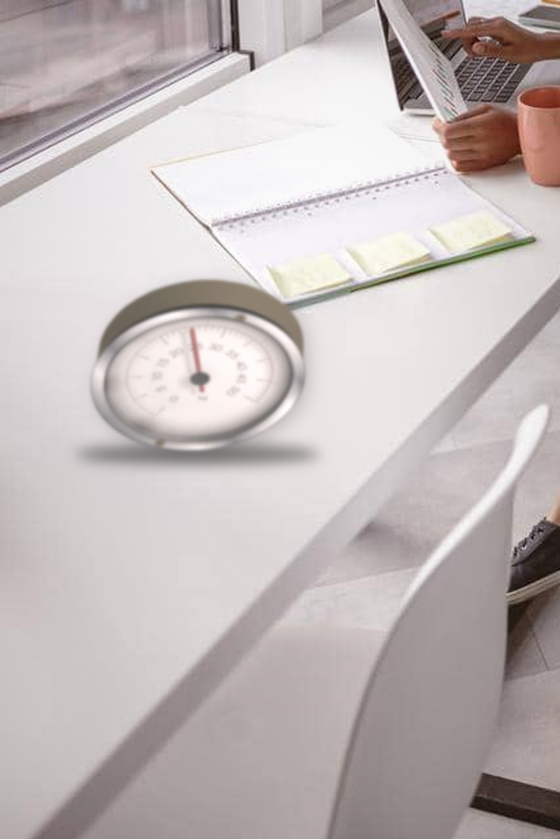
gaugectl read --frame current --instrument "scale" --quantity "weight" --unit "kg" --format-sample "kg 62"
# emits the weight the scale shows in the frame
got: kg 25
